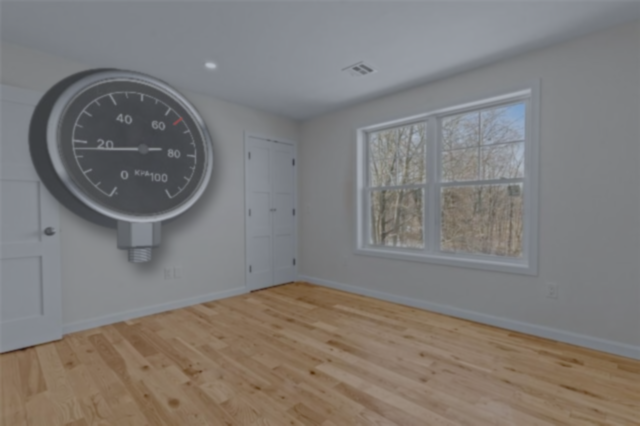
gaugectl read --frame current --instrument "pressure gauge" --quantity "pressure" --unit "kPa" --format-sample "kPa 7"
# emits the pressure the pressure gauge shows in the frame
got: kPa 17.5
